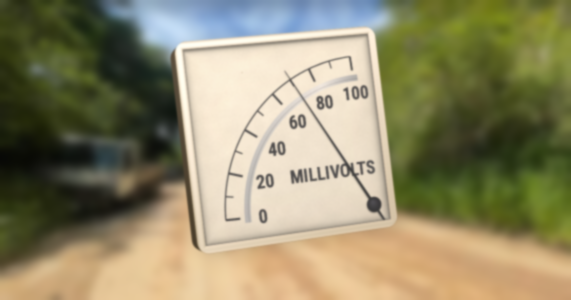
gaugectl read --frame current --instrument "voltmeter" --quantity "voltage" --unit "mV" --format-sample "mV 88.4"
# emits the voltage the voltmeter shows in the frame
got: mV 70
